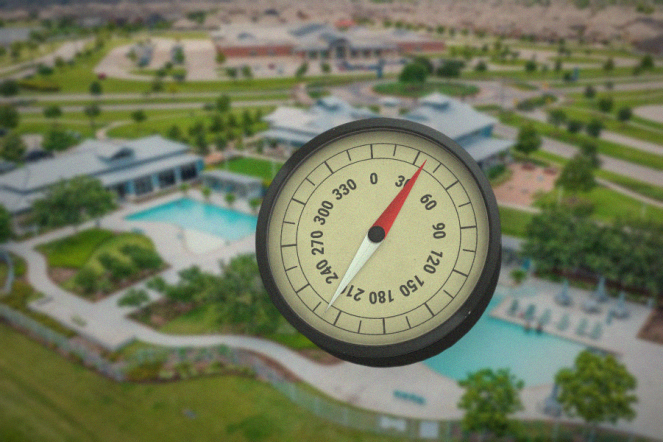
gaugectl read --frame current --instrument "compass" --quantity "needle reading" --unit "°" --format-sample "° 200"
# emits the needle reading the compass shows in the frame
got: ° 37.5
